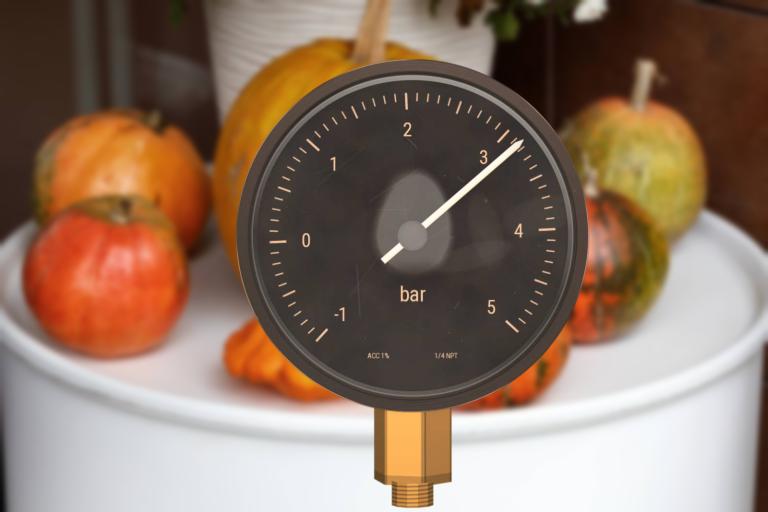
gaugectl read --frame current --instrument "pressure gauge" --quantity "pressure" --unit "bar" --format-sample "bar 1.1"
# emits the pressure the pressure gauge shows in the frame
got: bar 3.15
